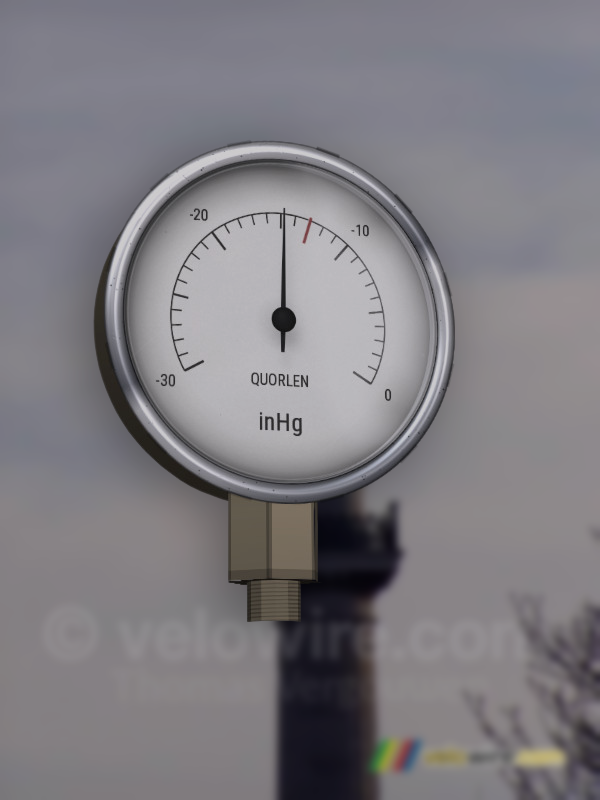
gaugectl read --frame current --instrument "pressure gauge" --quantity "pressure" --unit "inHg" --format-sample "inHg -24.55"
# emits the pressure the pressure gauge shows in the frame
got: inHg -15
